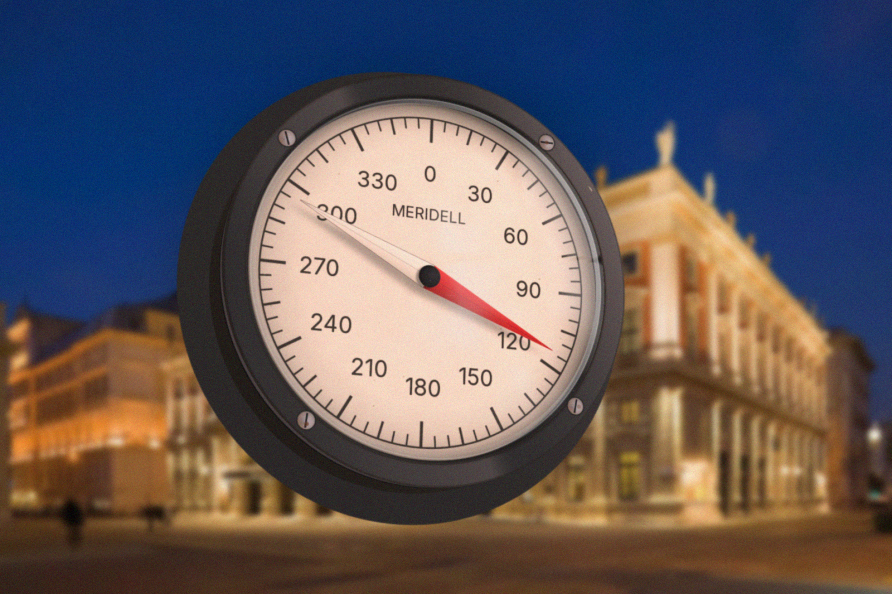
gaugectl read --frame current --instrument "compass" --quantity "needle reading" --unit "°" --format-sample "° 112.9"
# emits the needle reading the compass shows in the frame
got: ° 115
